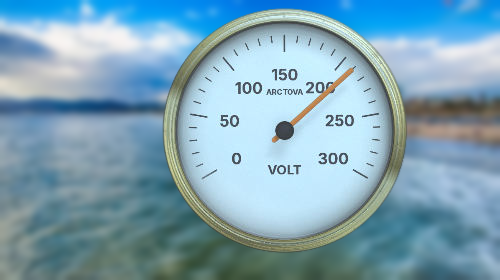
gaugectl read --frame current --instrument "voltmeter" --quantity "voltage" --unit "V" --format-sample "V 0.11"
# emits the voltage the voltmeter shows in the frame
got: V 210
